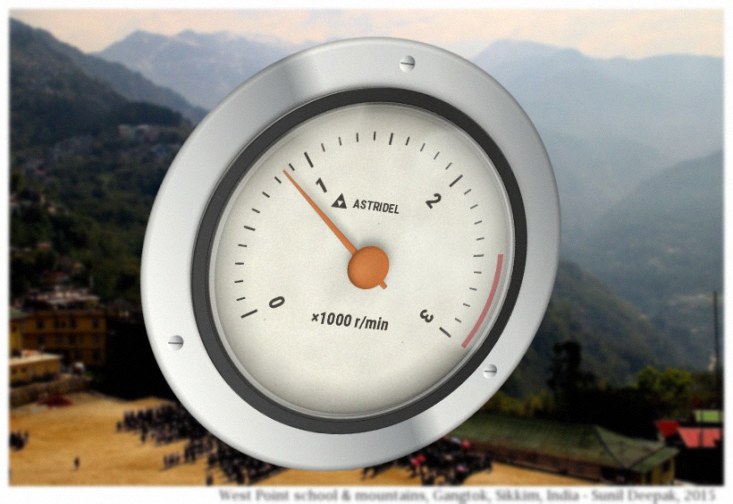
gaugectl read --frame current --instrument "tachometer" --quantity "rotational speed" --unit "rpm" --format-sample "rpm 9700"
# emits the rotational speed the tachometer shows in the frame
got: rpm 850
